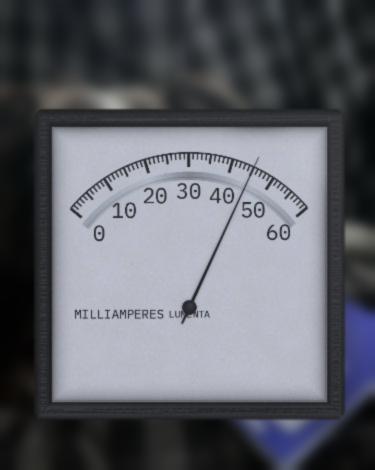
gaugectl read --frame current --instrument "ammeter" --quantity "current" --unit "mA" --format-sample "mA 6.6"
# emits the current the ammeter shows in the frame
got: mA 45
